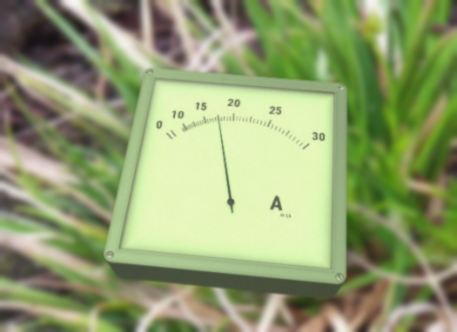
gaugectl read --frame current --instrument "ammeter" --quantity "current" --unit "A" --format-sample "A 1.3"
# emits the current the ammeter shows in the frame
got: A 17.5
